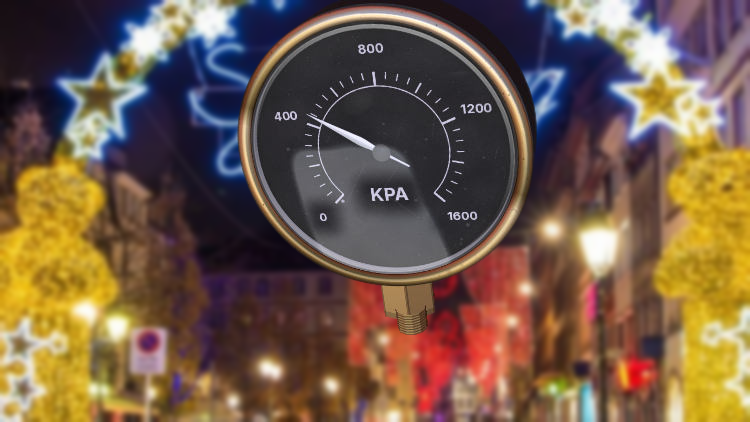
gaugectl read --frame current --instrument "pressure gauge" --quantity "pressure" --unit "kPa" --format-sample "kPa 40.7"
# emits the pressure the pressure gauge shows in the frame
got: kPa 450
